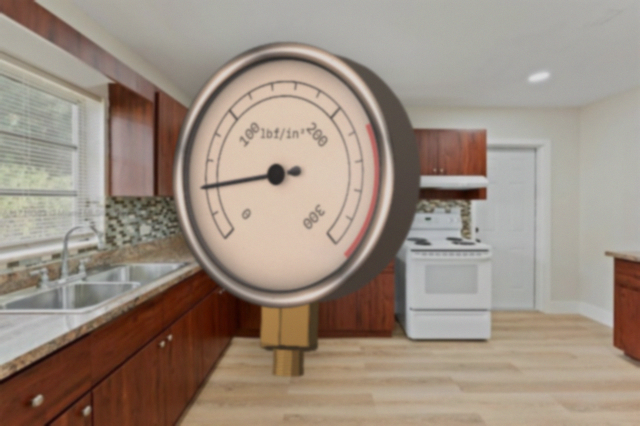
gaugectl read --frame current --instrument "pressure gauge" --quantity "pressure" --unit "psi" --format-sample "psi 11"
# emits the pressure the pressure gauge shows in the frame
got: psi 40
